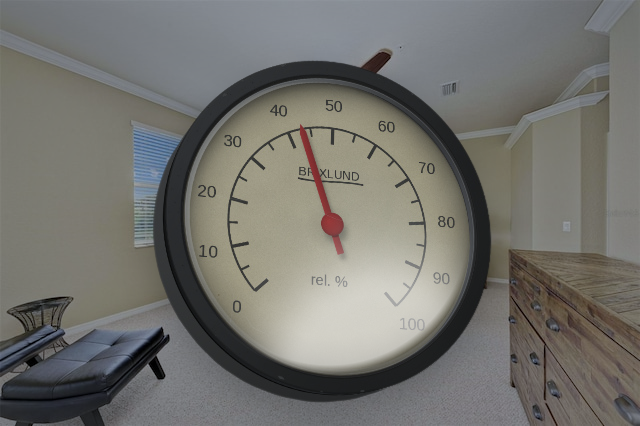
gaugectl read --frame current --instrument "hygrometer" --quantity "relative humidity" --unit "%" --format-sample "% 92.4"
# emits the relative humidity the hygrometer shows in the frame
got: % 42.5
